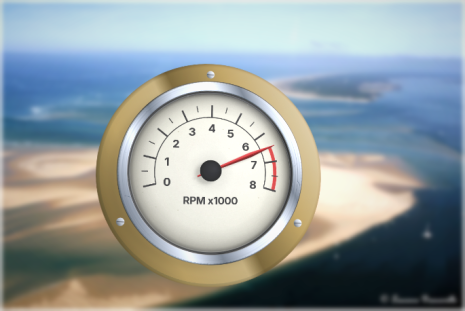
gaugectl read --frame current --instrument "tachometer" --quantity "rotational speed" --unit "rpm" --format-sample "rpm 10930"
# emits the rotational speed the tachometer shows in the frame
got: rpm 6500
